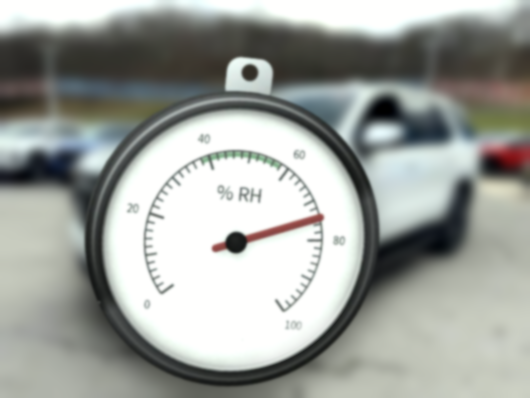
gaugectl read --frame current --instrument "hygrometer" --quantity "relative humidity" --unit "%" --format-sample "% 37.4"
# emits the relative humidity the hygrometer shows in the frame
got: % 74
